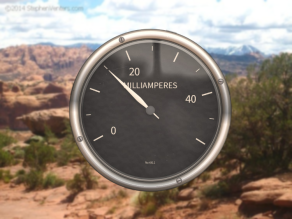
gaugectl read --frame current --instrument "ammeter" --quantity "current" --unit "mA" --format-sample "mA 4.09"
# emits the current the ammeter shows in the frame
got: mA 15
